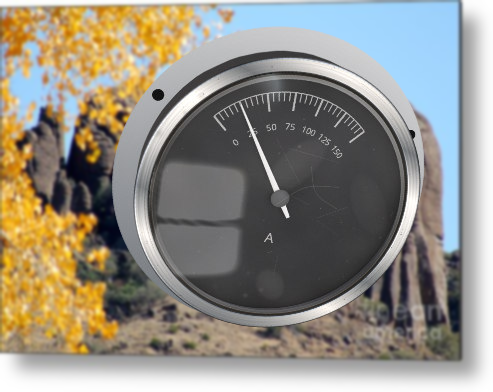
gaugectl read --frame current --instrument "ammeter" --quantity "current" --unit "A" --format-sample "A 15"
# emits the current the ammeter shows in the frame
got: A 25
